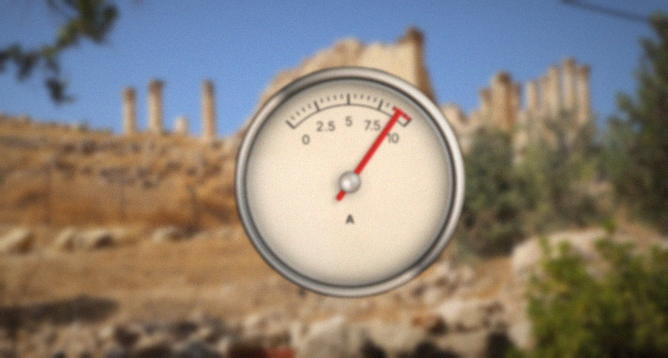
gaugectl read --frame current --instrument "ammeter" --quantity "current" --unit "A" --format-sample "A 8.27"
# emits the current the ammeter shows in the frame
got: A 9
